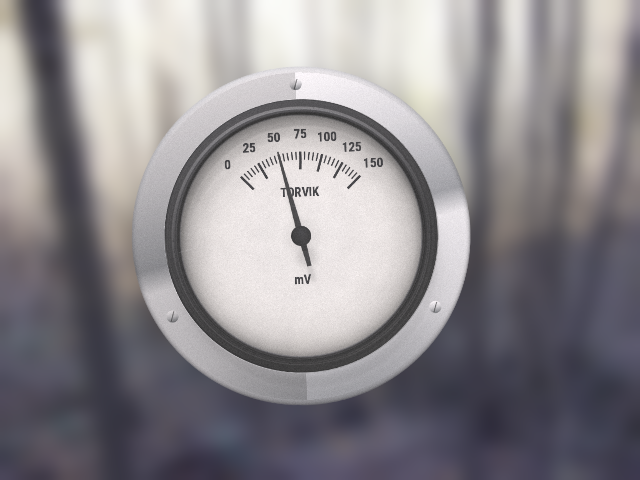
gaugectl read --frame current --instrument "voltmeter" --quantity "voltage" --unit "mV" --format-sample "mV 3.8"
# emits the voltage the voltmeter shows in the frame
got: mV 50
